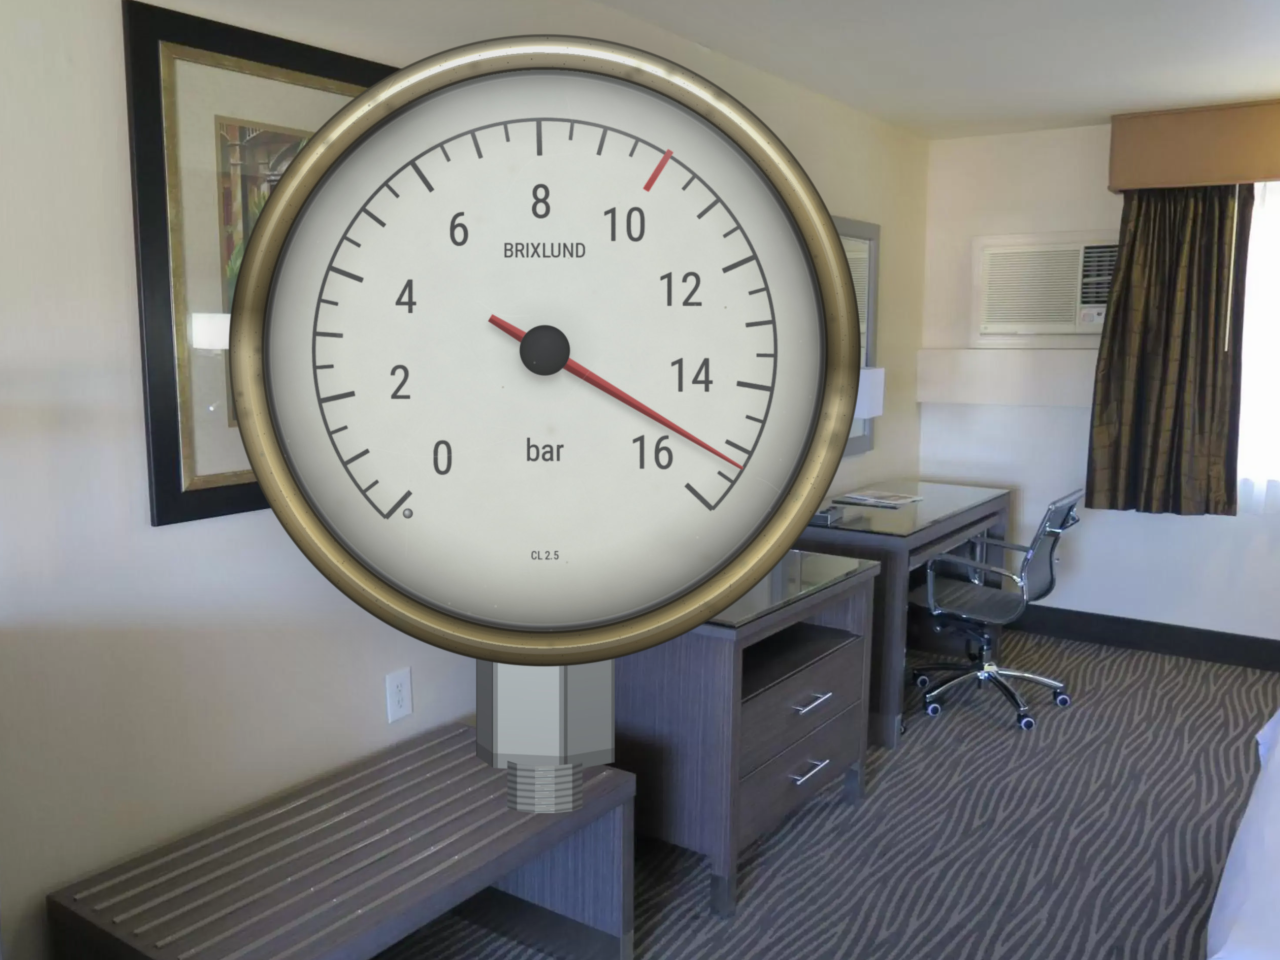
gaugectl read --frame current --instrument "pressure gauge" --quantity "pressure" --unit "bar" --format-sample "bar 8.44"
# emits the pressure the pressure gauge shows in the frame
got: bar 15.25
